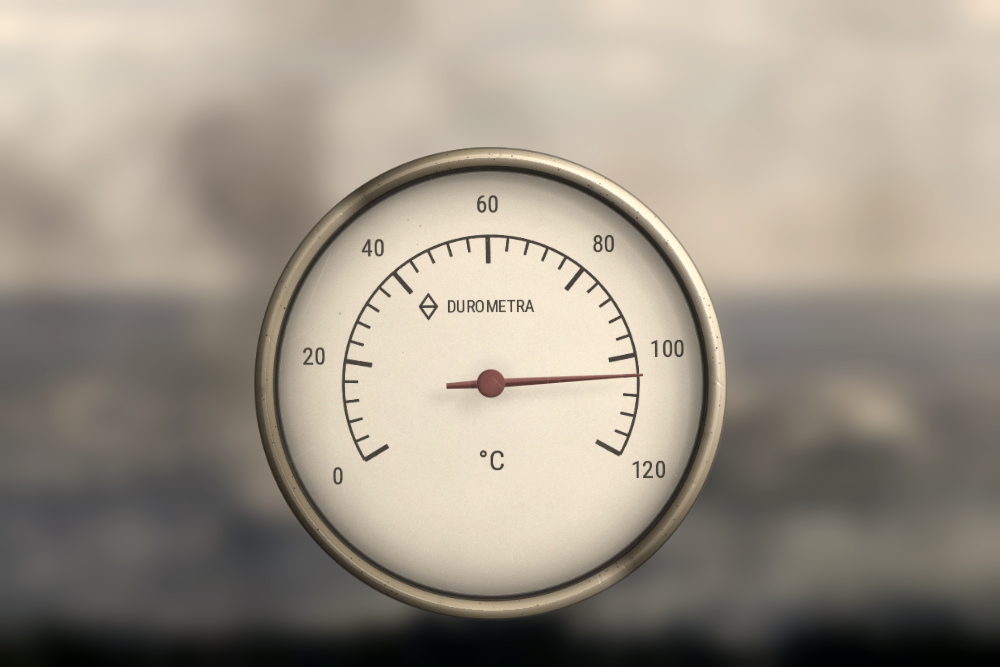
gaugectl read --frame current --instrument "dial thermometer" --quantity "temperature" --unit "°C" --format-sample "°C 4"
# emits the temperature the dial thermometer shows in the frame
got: °C 104
